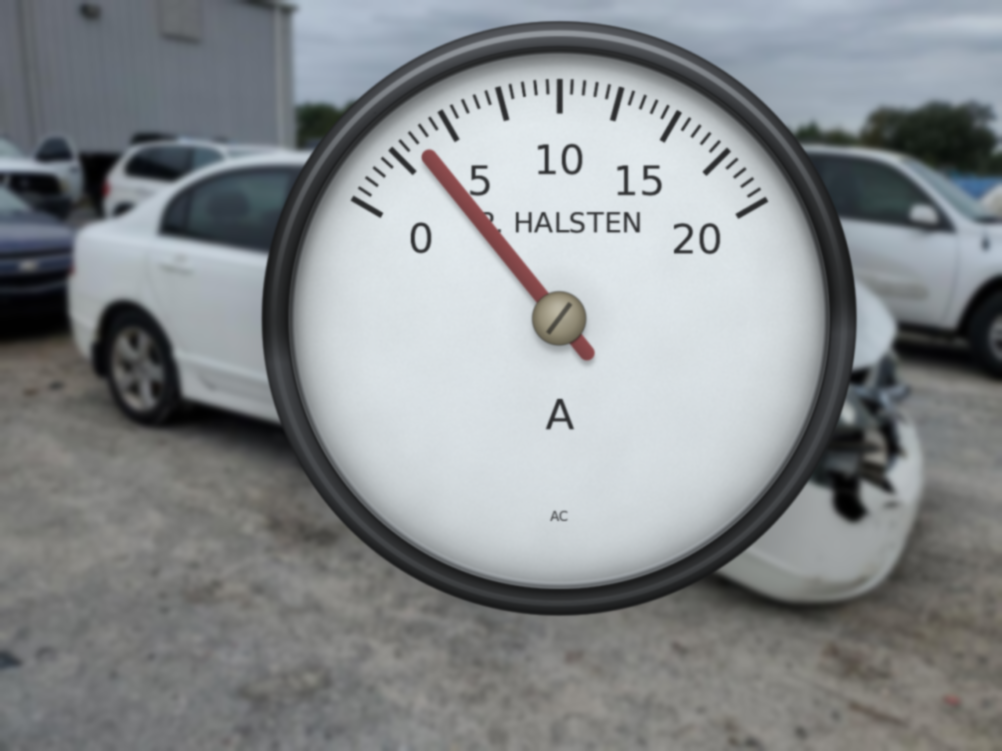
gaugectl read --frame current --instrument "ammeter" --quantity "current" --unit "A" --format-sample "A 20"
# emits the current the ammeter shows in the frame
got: A 3.5
